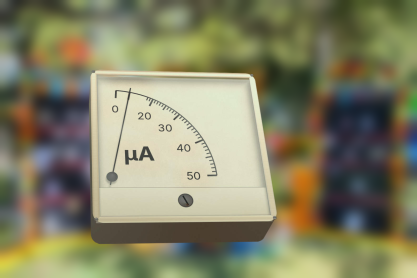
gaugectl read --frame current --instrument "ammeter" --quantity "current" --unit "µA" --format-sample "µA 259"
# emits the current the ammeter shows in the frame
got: µA 10
